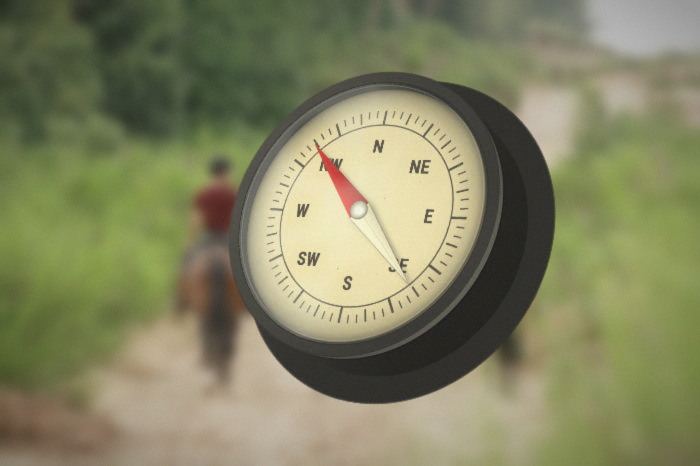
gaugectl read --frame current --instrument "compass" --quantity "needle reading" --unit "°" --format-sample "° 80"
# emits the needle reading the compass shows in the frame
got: ° 315
